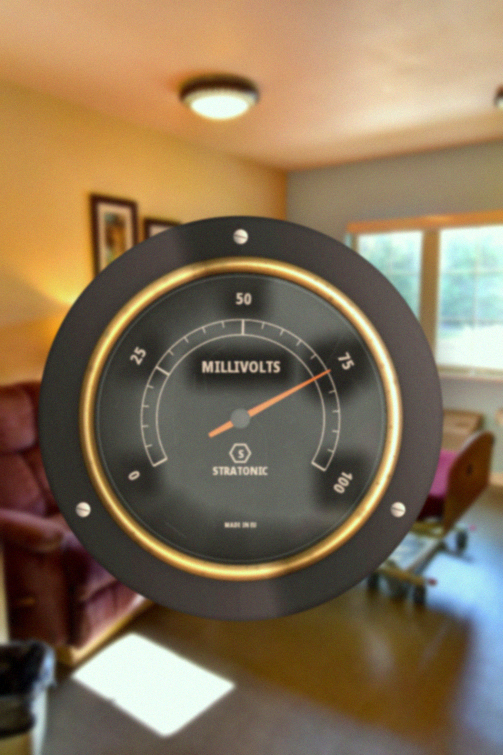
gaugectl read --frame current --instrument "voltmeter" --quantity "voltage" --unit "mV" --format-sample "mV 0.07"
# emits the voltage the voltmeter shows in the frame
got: mV 75
